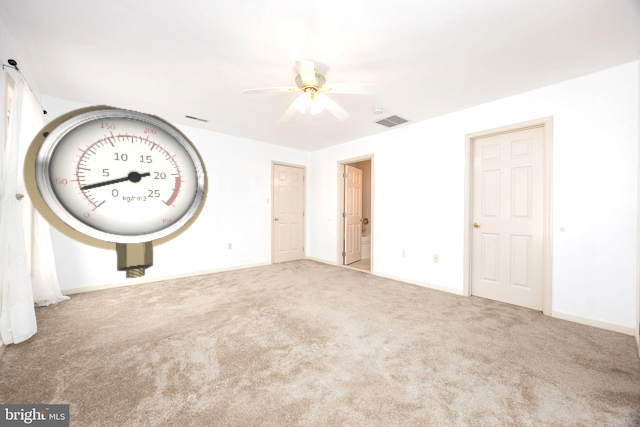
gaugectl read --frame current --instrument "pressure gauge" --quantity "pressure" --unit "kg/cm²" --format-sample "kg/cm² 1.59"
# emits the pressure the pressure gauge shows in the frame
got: kg/cm² 2.5
